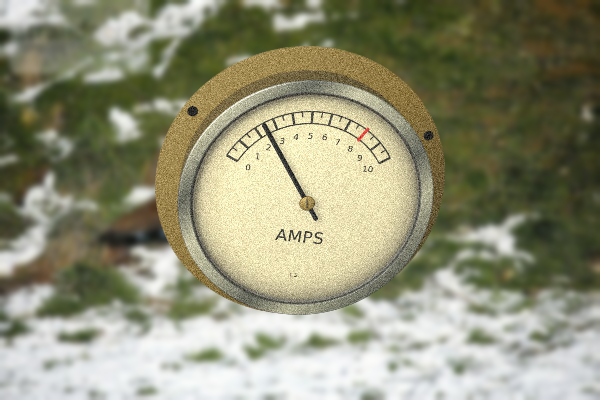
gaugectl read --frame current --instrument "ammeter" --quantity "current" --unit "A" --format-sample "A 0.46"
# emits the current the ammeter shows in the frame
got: A 2.5
